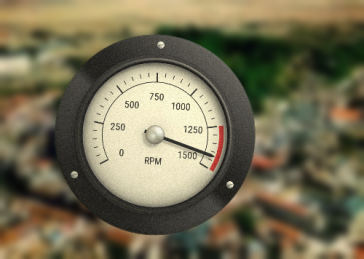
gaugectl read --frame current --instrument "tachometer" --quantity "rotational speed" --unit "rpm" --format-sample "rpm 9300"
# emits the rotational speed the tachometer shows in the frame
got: rpm 1425
